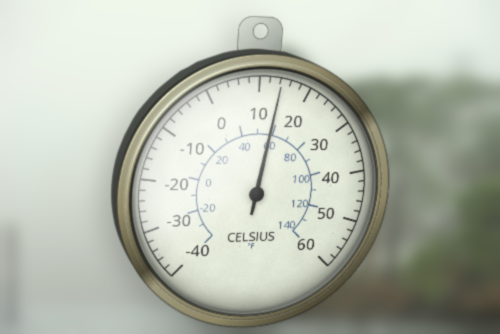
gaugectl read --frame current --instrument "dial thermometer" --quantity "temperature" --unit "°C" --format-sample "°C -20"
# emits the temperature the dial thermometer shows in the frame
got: °C 14
